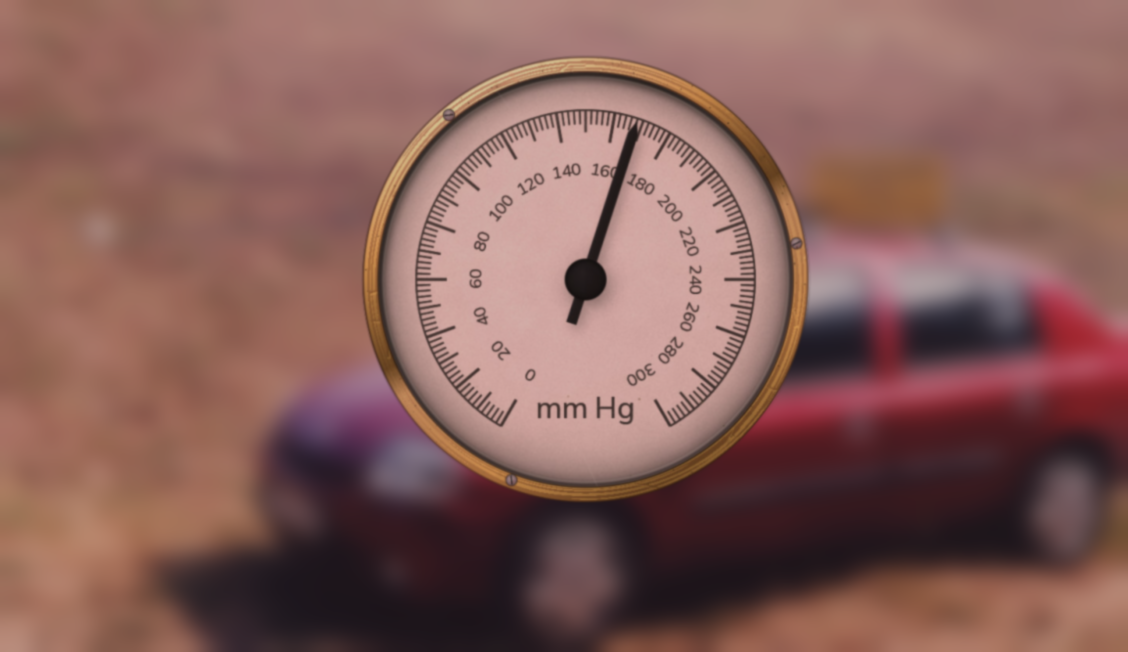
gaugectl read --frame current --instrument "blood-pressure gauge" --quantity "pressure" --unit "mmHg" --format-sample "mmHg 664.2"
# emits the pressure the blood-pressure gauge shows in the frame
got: mmHg 168
